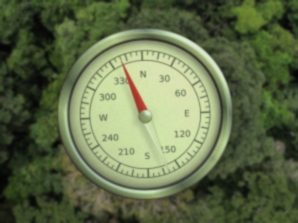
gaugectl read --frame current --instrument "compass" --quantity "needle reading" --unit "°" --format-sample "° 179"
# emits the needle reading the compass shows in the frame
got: ° 340
